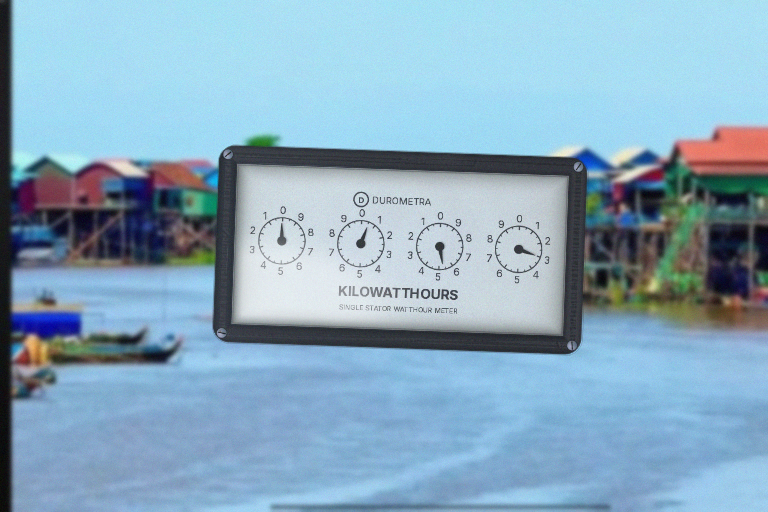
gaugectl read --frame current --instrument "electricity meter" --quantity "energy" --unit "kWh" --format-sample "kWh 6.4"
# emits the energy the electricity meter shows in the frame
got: kWh 53
